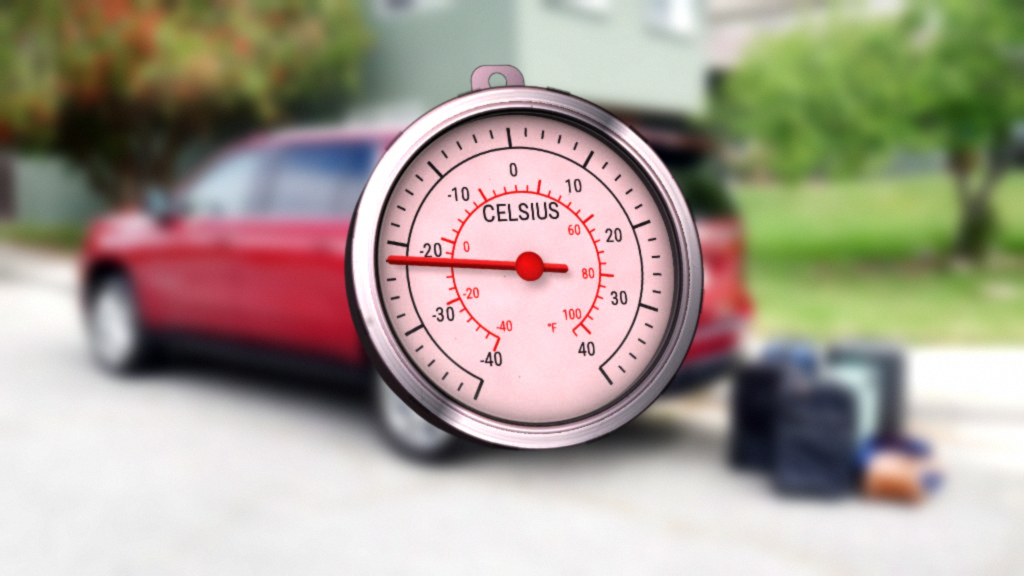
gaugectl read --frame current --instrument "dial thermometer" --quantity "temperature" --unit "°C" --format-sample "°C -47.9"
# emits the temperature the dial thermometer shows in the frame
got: °C -22
